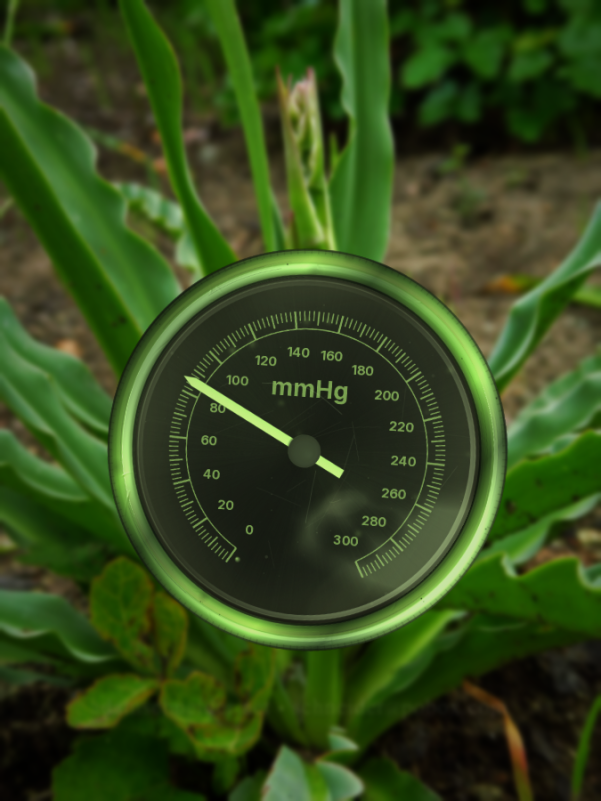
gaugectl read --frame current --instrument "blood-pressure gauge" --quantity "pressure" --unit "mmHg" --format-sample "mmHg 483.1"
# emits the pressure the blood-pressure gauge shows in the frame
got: mmHg 86
